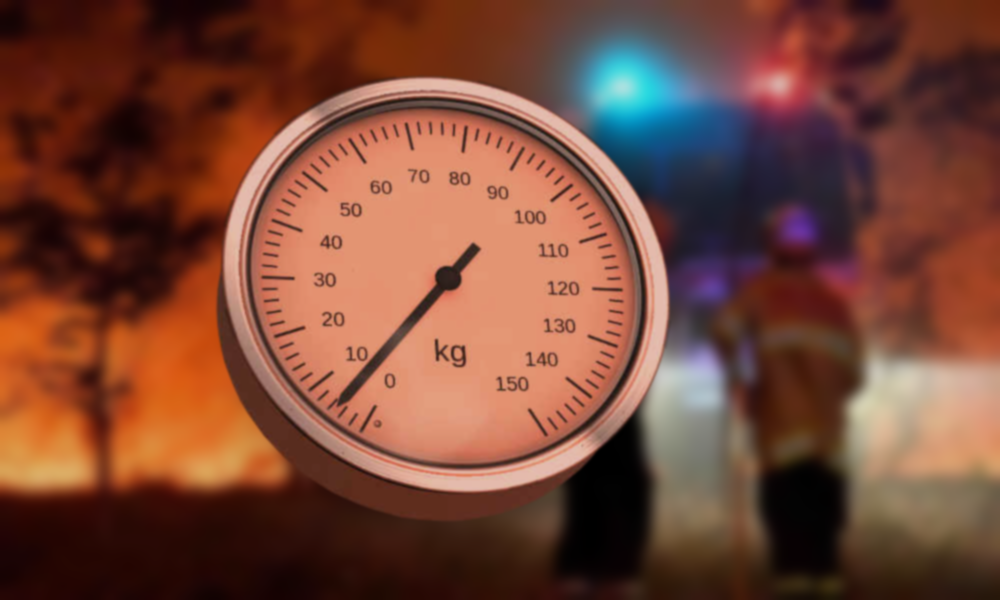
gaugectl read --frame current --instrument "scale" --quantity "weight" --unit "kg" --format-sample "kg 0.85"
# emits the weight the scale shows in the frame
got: kg 5
